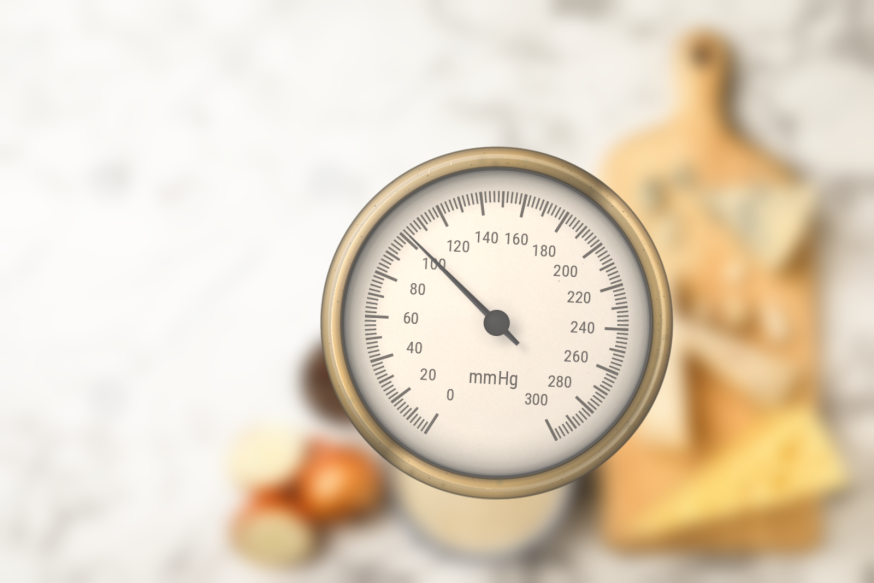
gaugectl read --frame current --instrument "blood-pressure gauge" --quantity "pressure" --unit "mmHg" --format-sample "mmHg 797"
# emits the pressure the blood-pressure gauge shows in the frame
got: mmHg 102
